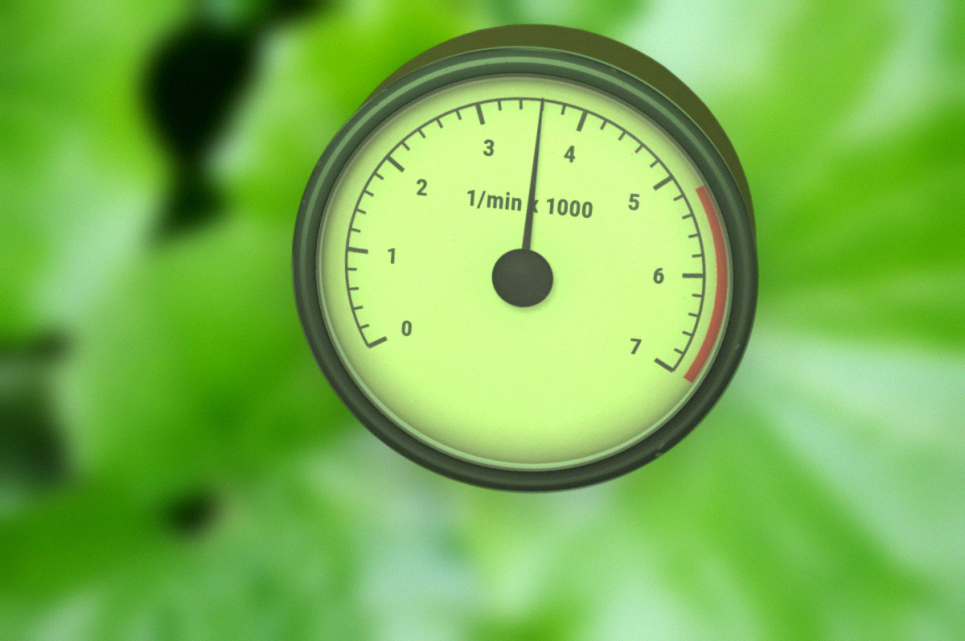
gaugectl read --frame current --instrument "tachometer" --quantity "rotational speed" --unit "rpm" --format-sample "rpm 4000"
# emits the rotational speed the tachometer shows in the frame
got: rpm 3600
